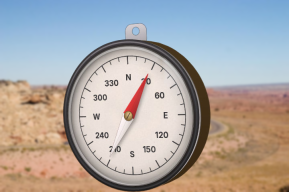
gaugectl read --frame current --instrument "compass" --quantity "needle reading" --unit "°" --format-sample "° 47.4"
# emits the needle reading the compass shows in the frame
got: ° 30
